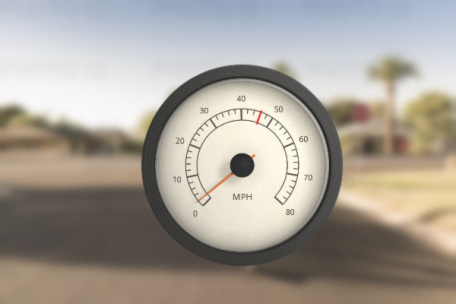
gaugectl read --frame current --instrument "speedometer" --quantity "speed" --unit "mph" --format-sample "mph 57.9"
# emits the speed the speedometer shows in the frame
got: mph 2
